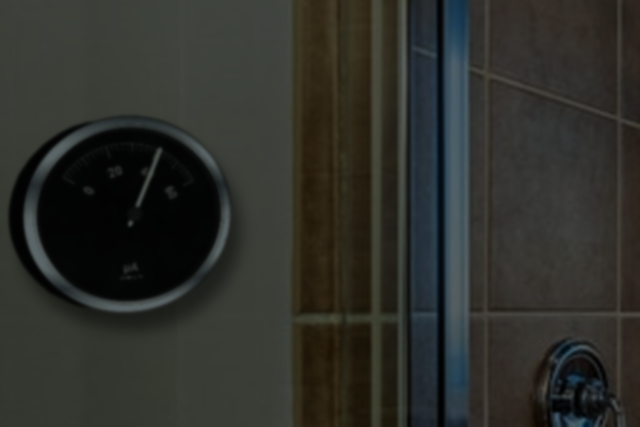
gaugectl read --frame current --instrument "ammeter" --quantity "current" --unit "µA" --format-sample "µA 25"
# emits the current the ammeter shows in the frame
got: µA 40
